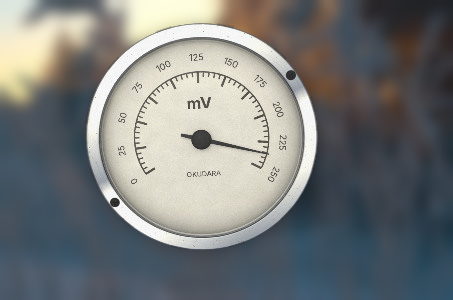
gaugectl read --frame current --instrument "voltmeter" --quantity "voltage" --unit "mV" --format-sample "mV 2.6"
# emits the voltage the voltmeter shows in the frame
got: mV 235
